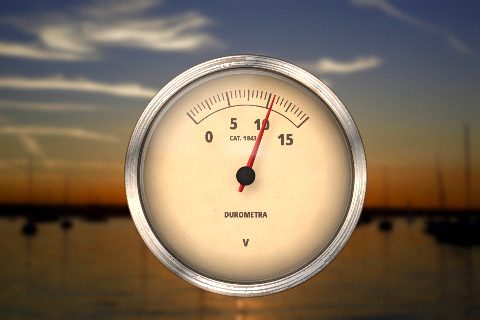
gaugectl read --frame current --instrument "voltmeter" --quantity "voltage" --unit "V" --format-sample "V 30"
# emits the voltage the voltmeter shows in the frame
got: V 10.5
